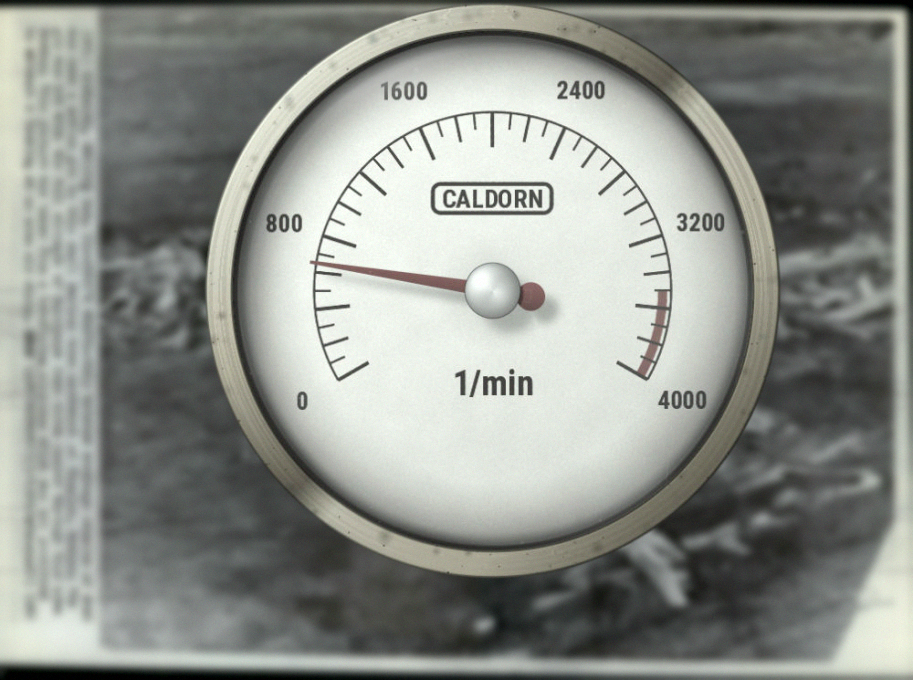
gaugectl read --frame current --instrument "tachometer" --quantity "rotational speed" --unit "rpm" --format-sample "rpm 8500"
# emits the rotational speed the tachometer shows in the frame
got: rpm 650
